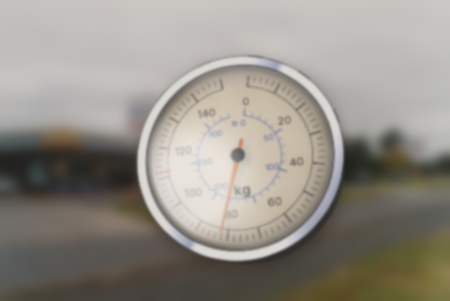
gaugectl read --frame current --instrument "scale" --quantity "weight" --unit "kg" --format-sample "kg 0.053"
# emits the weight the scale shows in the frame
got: kg 82
